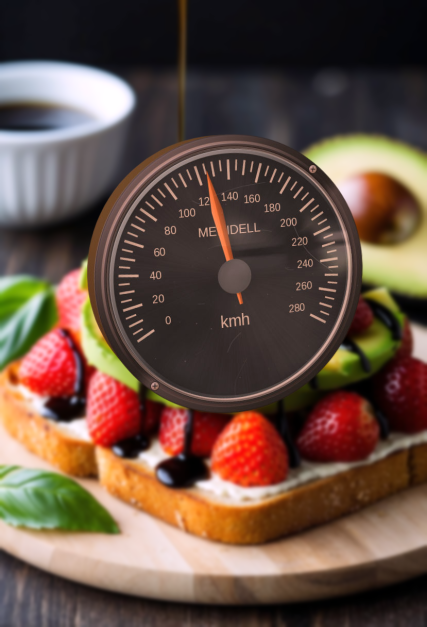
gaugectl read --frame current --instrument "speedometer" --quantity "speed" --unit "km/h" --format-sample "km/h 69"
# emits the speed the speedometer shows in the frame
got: km/h 125
